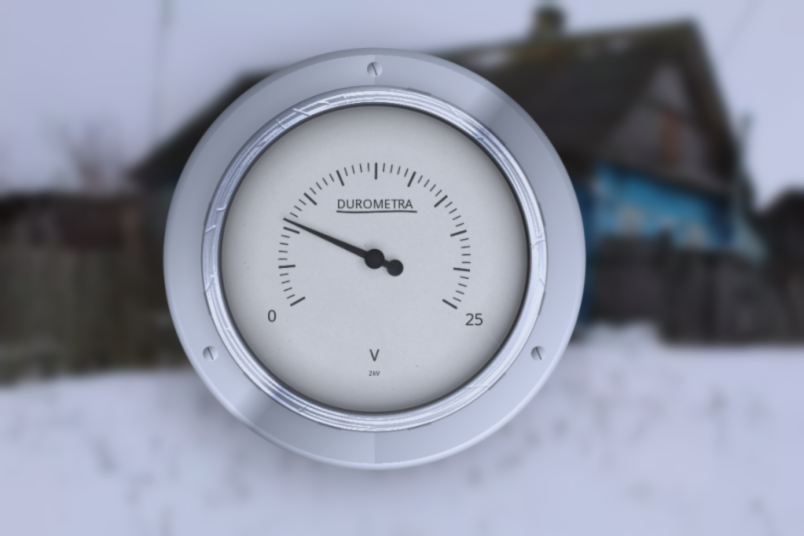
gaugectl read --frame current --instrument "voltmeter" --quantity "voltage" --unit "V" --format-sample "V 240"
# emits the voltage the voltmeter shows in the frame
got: V 5.5
